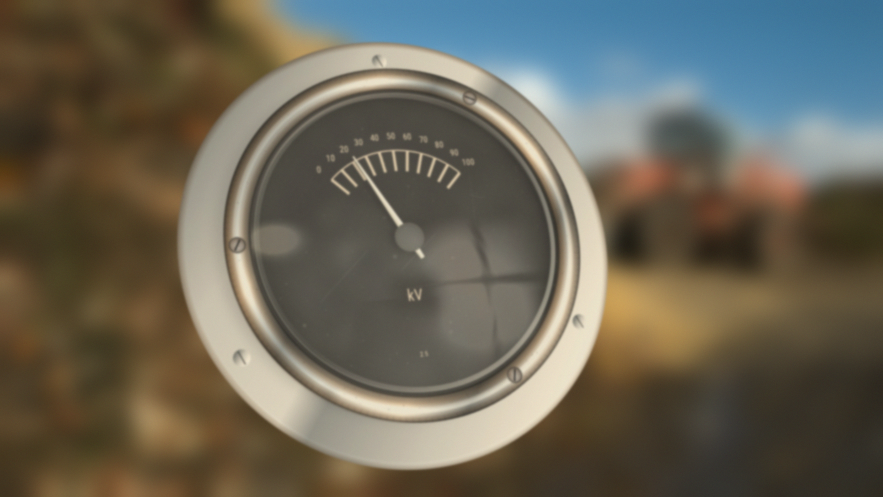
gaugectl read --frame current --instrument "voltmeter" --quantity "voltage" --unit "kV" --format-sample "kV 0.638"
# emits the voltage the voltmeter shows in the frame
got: kV 20
